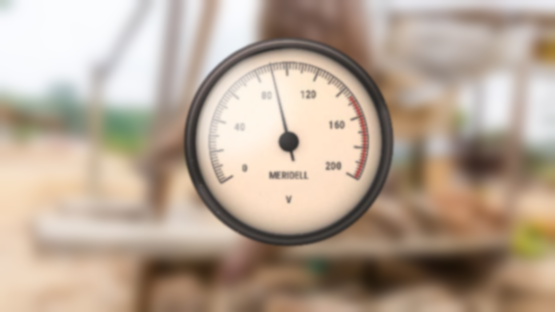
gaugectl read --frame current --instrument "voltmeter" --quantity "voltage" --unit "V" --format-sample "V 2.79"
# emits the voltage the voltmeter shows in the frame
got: V 90
